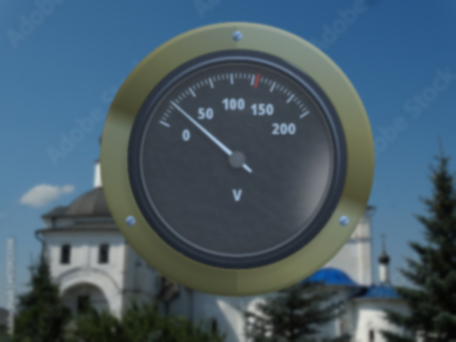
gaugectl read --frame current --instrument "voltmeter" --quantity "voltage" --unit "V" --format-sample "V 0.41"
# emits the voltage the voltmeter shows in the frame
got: V 25
